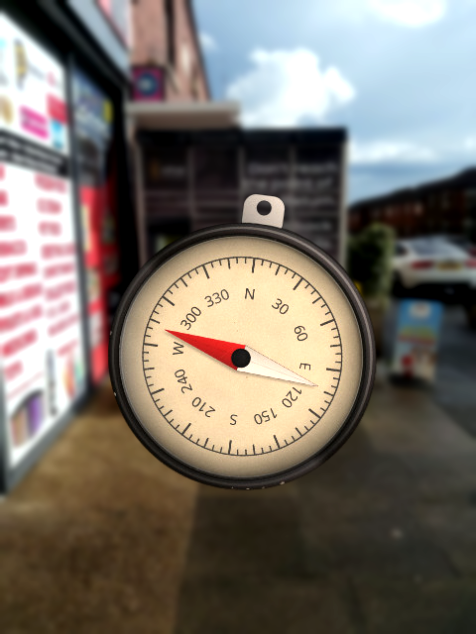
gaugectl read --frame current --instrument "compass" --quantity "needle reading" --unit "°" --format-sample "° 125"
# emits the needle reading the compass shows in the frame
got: ° 282.5
